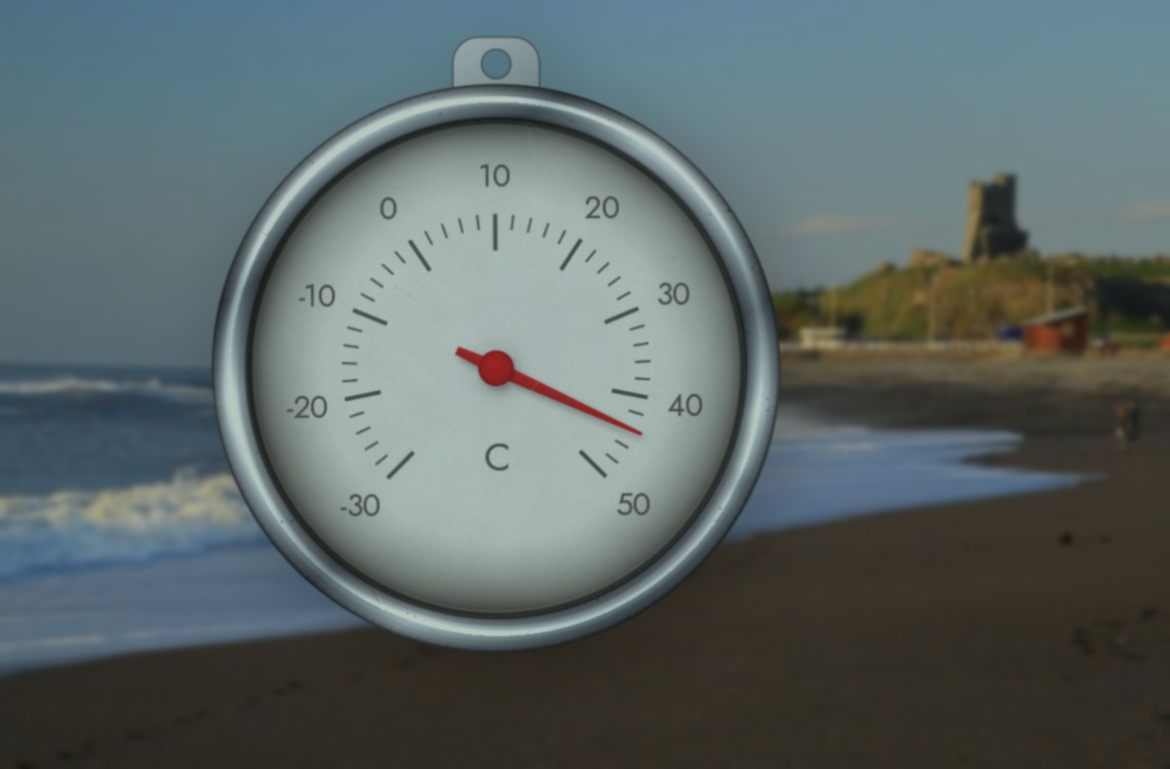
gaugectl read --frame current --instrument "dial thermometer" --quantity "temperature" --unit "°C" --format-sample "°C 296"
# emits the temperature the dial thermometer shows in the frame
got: °C 44
